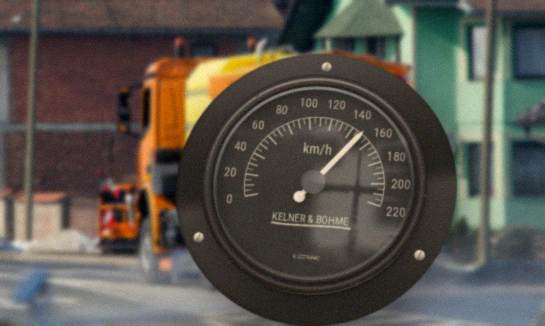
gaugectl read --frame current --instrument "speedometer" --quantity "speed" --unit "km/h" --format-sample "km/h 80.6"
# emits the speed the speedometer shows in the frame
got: km/h 150
